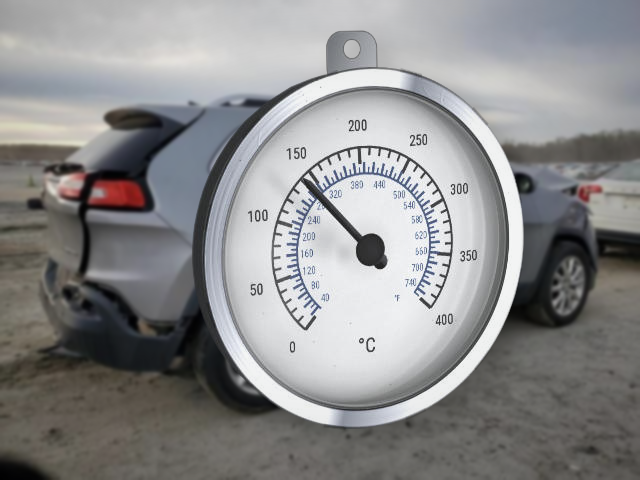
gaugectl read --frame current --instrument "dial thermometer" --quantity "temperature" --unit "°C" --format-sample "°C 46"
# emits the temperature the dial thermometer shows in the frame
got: °C 140
